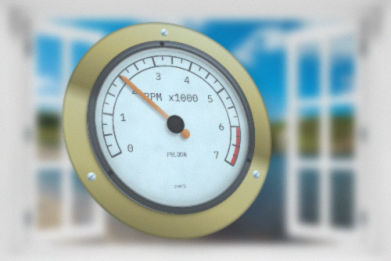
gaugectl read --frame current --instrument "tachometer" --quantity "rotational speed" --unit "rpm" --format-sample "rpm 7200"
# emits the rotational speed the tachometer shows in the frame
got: rpm 2000
